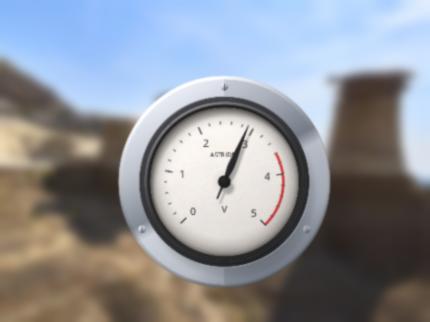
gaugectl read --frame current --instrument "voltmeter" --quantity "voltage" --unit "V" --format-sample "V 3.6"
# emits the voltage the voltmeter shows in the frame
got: V 2.9
